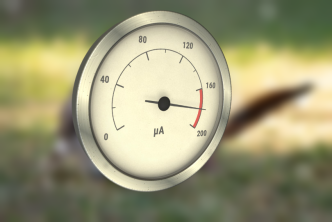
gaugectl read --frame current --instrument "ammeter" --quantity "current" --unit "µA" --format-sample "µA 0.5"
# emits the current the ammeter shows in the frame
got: µA 180
